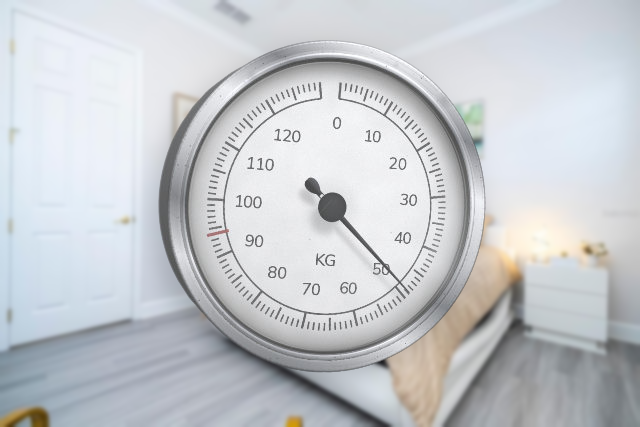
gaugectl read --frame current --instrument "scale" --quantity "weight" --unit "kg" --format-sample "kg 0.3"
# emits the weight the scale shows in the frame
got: kg 49
